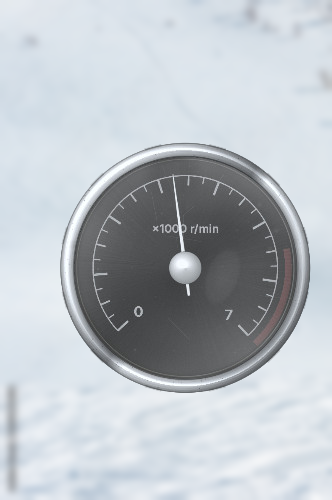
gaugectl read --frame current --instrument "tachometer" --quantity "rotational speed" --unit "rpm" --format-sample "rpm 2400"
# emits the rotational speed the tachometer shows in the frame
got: rpm 3250
